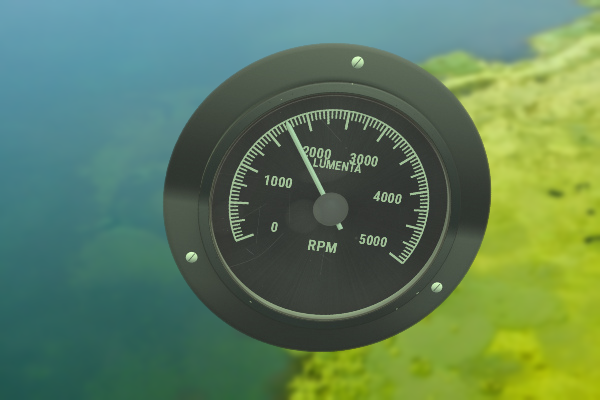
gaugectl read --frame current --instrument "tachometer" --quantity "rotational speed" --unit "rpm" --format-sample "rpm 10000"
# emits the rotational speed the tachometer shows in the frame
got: rpm 1750
